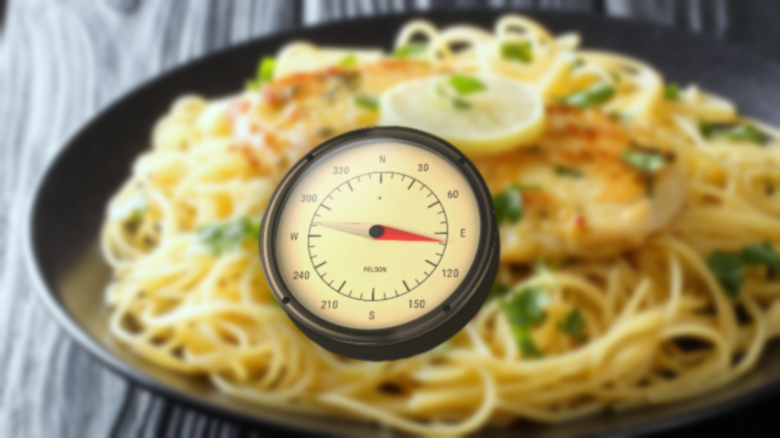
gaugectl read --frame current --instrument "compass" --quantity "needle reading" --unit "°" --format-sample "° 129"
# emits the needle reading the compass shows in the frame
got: ° 100
